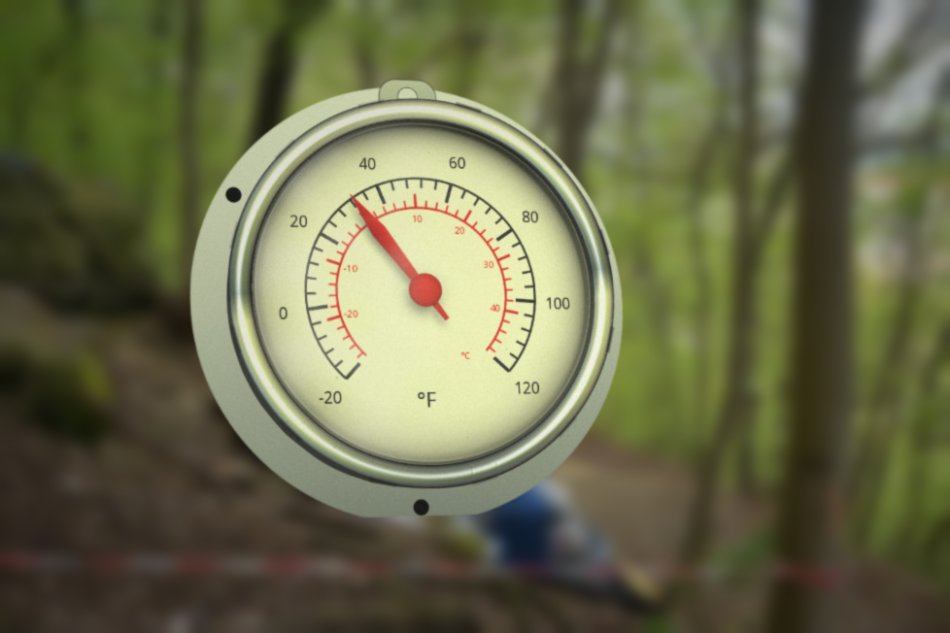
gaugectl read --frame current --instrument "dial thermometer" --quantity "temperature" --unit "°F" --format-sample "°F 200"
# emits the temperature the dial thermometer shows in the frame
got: °F 32
